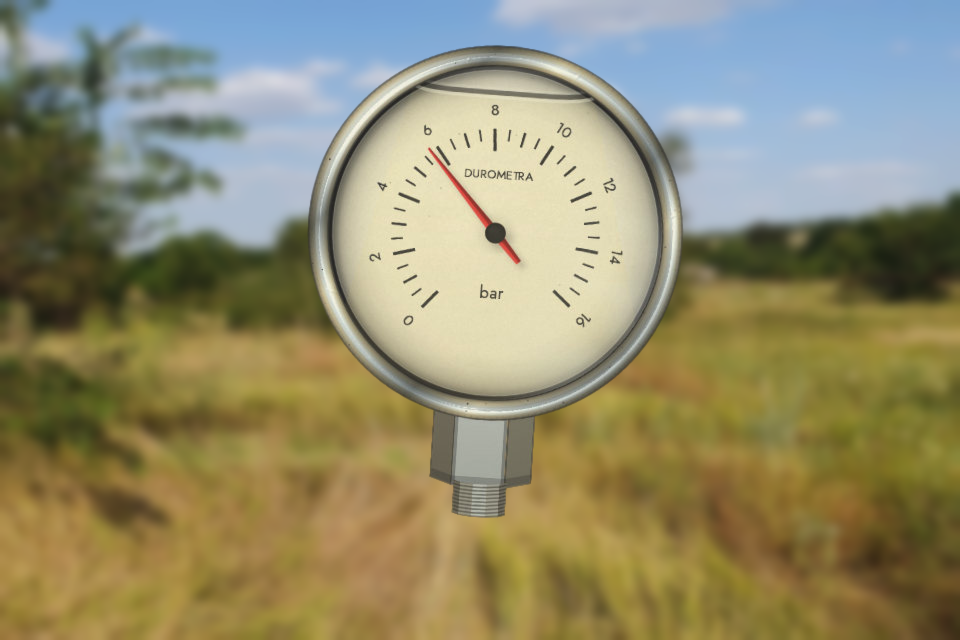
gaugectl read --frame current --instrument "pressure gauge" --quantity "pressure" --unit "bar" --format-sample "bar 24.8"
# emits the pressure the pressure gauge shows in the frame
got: bar 5.75
